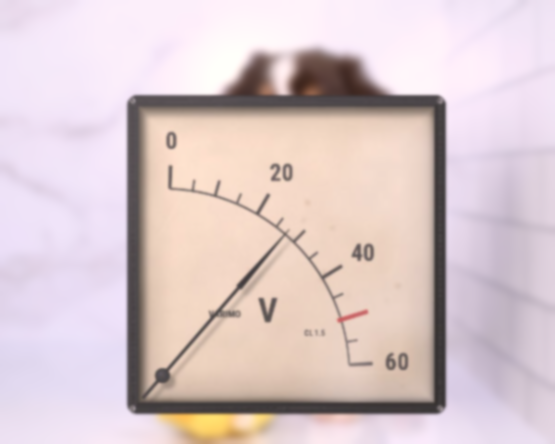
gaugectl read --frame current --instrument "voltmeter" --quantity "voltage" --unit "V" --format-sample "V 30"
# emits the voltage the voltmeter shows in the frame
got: V 27.5
